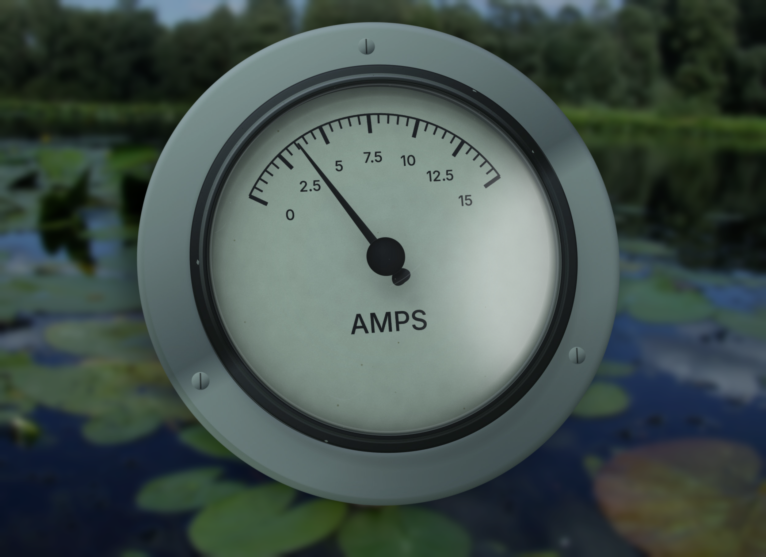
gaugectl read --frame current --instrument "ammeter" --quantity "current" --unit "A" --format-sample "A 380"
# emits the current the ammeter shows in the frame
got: A 3.5
